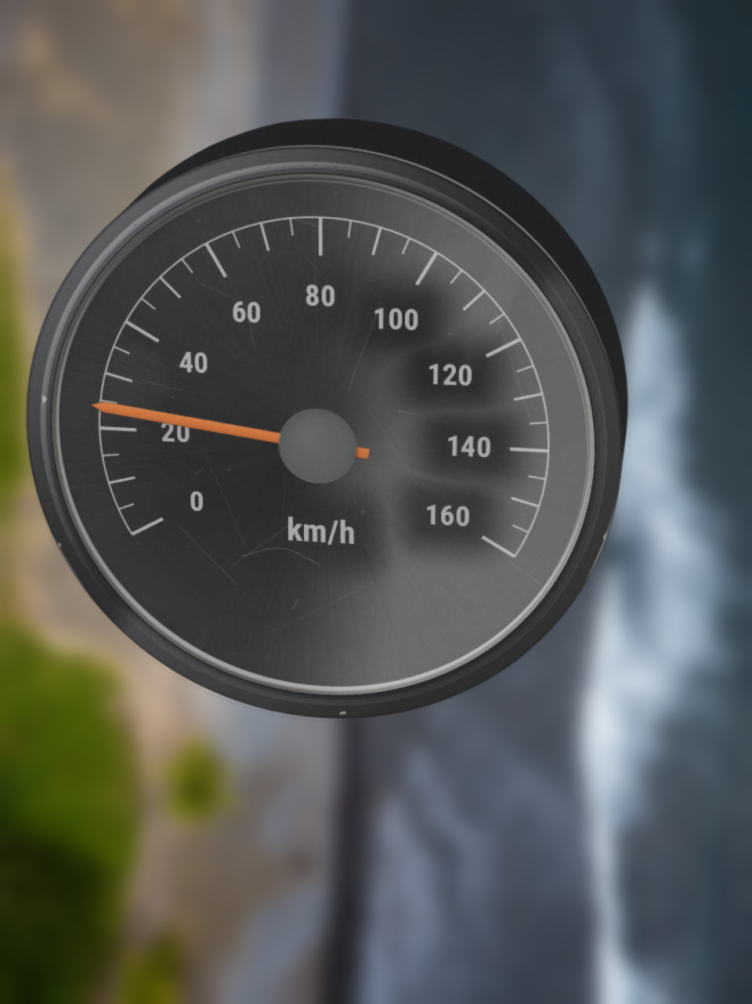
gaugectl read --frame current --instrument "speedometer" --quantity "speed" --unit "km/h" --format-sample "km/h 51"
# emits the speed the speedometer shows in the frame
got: km/h 25
